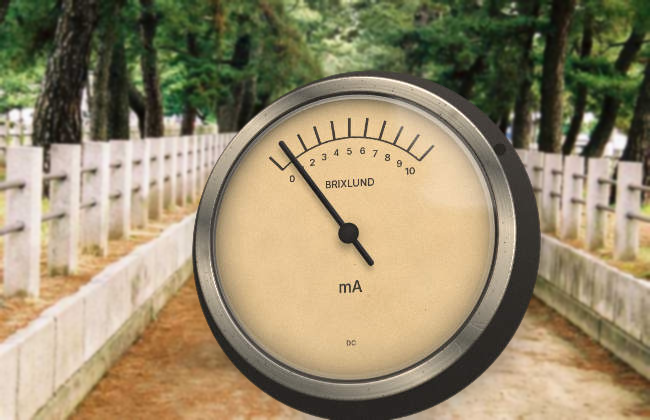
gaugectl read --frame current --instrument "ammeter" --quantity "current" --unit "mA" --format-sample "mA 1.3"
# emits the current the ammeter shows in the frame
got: mA 1
